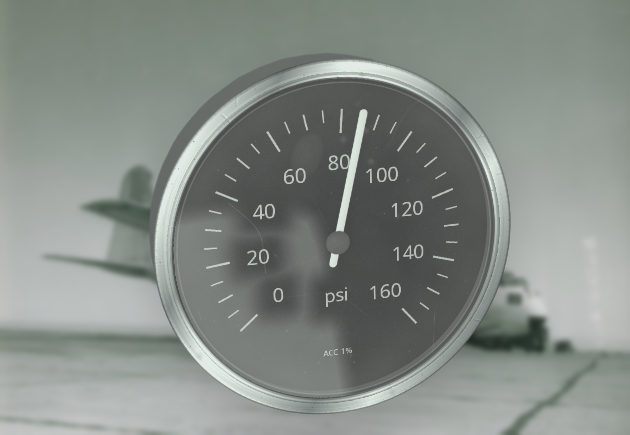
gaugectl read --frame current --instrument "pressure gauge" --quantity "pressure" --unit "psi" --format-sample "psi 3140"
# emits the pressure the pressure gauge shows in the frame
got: psi 85
